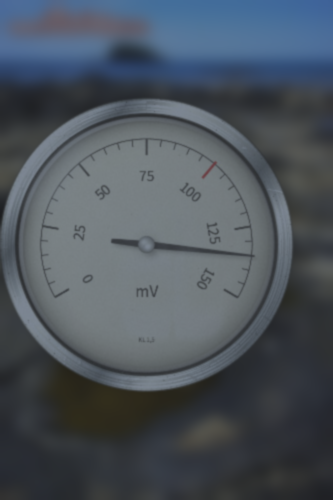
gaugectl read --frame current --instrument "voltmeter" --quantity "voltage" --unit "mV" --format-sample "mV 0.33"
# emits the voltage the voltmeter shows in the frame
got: mV 135
